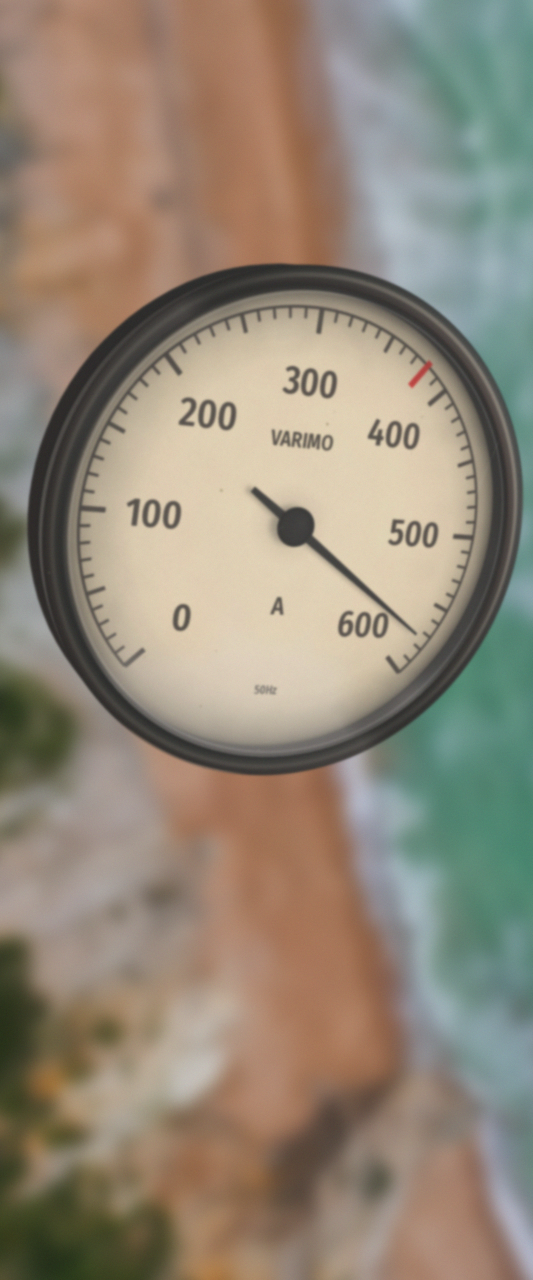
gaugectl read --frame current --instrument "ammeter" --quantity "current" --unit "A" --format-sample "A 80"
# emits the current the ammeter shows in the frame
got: A 575
